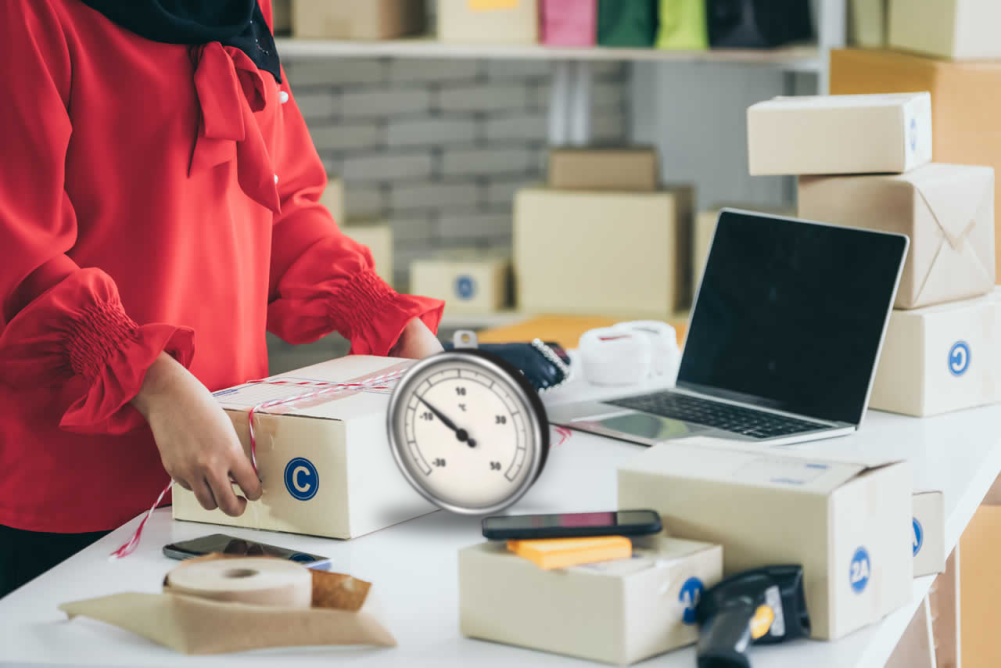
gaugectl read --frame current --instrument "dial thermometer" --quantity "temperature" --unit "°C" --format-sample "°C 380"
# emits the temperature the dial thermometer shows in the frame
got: °C -5
